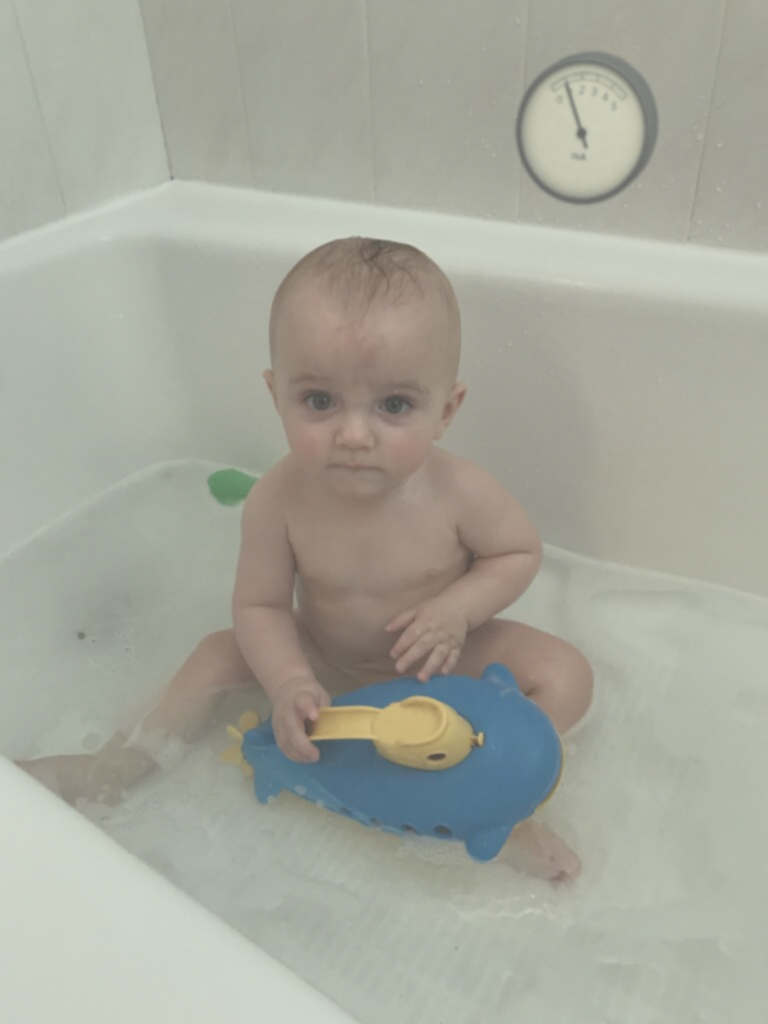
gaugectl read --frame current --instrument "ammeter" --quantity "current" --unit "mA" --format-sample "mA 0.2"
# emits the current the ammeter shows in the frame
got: mA 1
